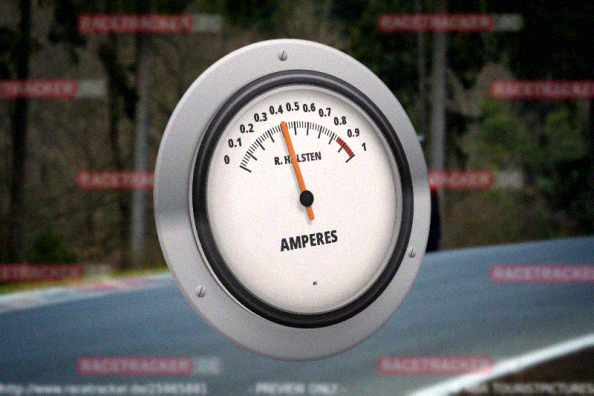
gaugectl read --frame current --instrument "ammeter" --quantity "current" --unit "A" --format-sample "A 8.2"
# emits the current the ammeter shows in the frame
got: A 0.4
